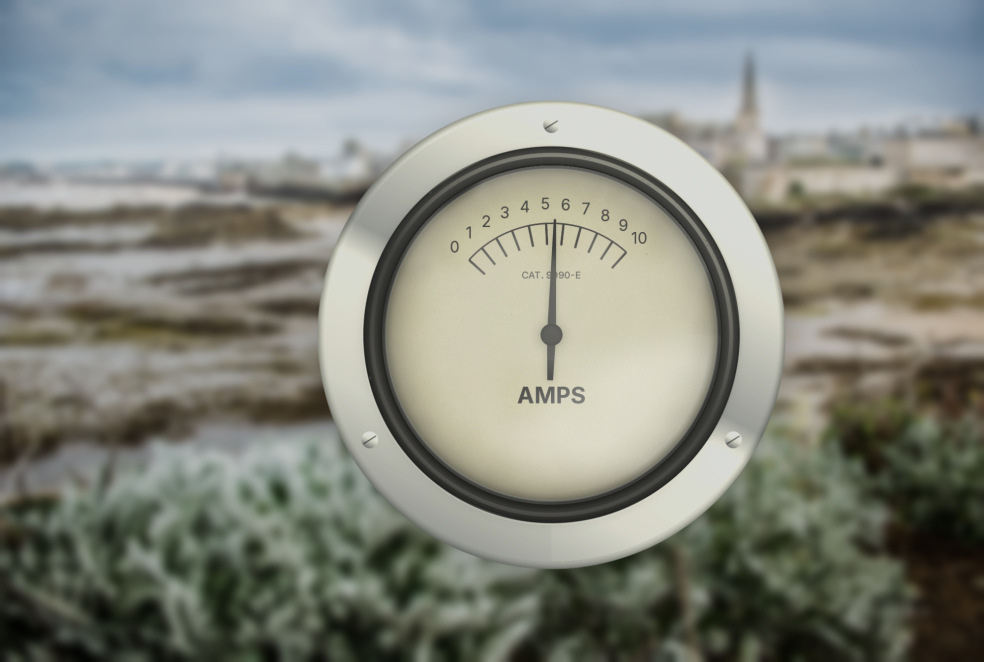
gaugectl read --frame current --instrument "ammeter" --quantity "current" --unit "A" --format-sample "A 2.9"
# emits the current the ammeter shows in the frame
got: A 5.5
